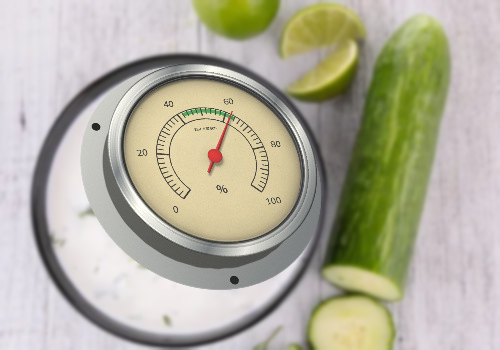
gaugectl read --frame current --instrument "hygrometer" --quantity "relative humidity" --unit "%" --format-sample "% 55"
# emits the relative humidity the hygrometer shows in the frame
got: % 62
